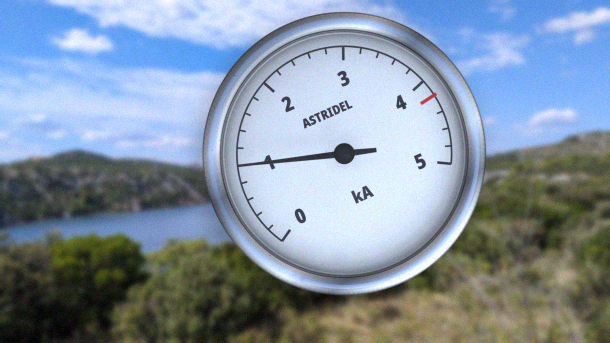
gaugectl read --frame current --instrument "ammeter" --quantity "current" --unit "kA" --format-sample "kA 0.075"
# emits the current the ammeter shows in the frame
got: kA 1
